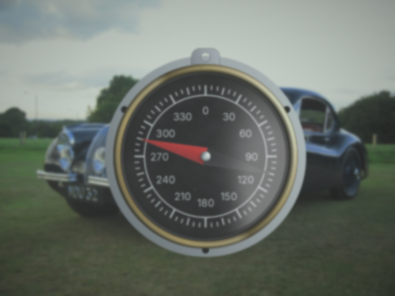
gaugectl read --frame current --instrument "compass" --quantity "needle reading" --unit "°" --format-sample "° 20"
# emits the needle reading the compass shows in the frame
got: ° 285
